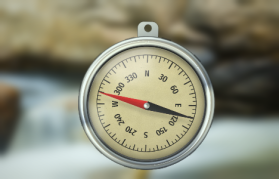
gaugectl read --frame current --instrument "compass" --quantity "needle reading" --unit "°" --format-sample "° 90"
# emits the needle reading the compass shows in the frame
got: ° 285
